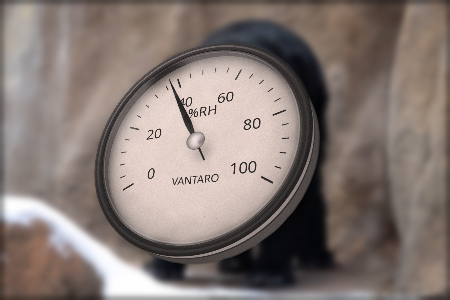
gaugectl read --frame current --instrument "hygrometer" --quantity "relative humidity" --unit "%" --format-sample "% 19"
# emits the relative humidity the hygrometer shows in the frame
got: % 38
